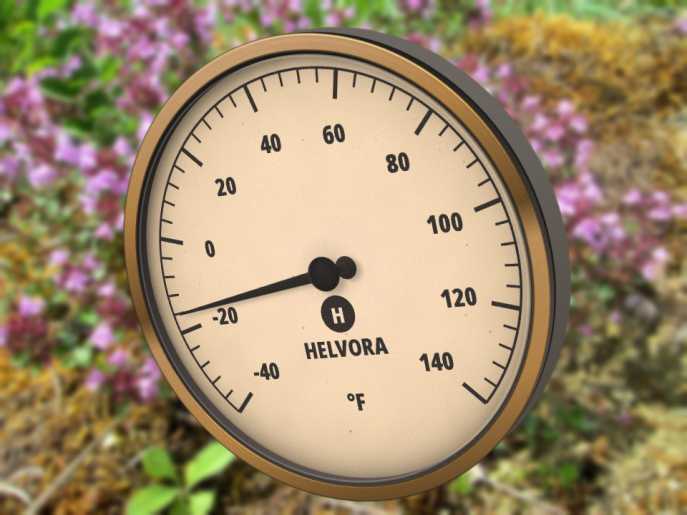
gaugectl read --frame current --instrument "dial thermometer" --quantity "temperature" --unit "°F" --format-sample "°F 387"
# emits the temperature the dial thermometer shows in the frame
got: °F -16
